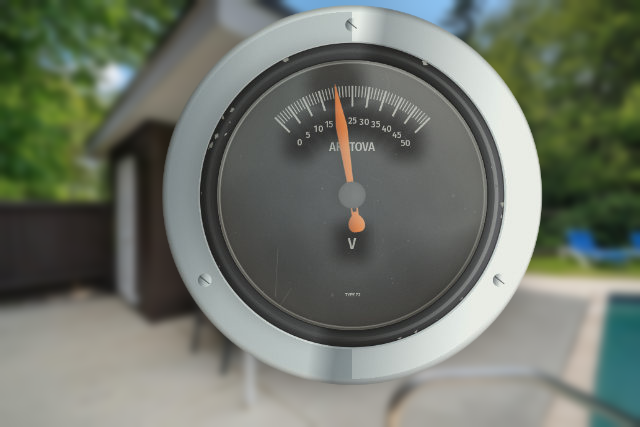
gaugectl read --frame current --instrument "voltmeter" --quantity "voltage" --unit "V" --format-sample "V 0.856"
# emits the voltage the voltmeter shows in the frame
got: V 20
